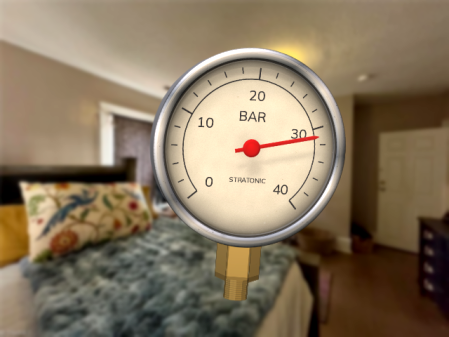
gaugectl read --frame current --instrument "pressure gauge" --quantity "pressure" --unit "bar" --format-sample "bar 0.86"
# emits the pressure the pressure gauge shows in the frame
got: bar 31
